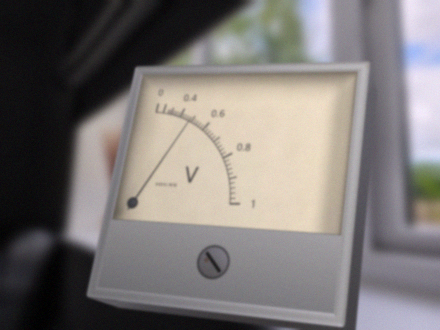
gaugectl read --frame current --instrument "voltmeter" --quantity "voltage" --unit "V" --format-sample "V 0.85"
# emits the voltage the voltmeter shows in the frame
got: V 0.5
